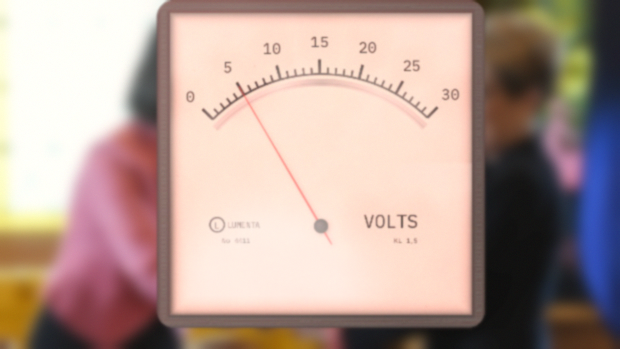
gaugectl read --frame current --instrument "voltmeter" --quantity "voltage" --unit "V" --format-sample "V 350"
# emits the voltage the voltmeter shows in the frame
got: V 5
